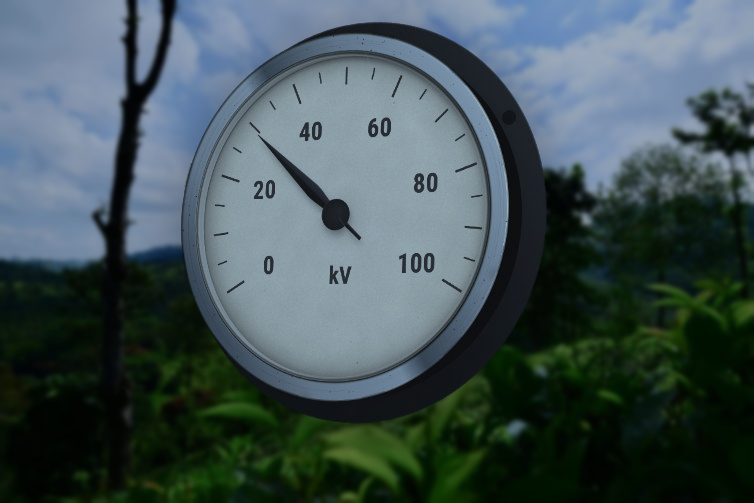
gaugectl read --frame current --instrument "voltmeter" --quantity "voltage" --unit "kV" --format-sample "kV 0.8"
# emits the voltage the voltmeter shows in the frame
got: kV 30
